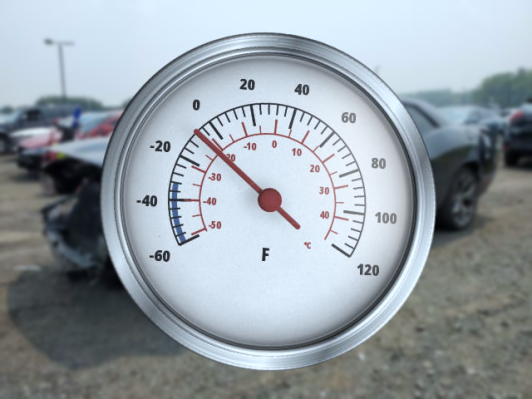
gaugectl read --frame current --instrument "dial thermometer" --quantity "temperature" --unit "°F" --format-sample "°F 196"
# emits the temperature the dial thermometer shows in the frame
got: °F -8
